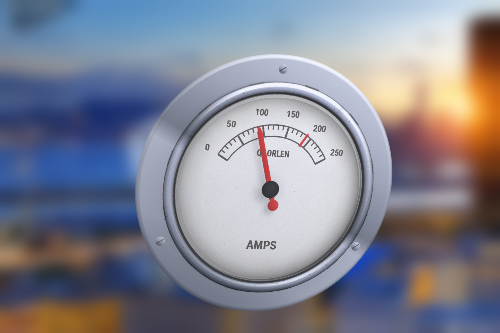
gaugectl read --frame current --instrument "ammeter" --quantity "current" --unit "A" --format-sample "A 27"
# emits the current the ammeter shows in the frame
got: A 90
